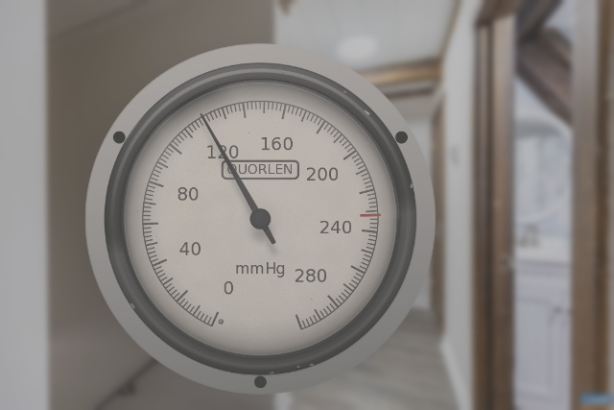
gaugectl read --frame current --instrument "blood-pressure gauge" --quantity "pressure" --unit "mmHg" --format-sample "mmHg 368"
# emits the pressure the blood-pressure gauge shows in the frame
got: mmHg 120
